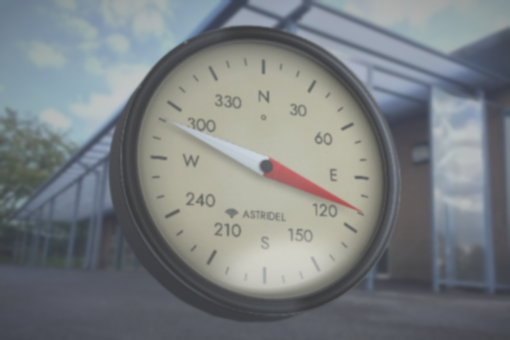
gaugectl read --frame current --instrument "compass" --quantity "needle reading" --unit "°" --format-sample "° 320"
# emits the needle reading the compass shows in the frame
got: ° 110
